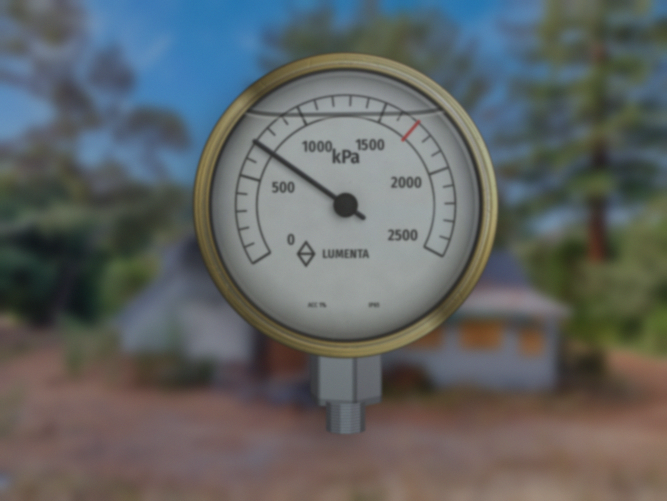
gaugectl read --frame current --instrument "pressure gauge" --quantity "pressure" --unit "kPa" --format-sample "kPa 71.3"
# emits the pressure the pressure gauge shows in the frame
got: kPa 700
